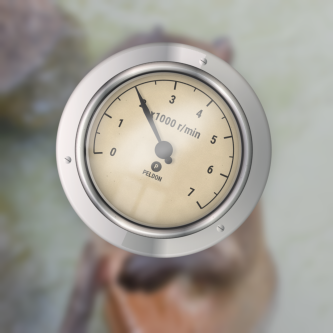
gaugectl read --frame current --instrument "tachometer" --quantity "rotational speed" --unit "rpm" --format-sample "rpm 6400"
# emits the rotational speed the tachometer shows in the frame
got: rpm 2000
